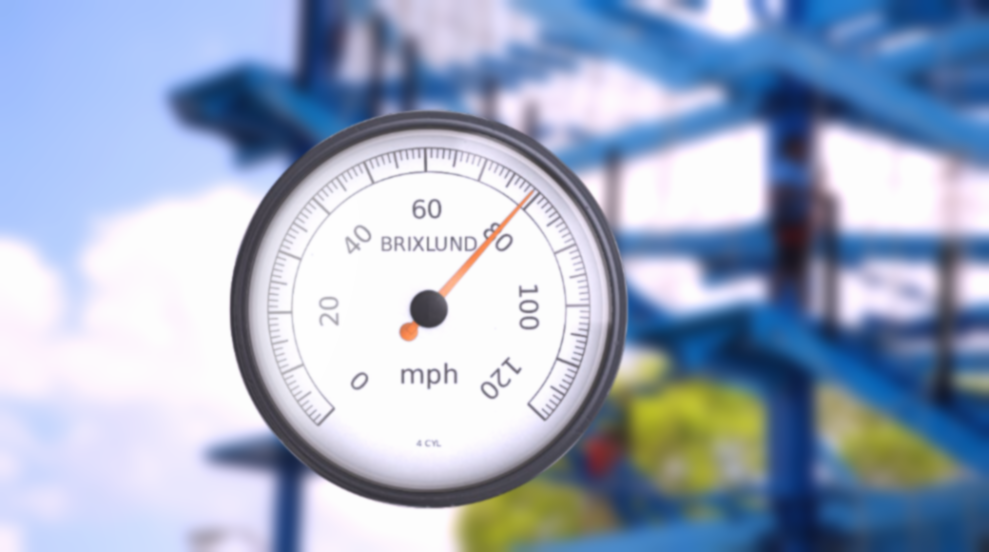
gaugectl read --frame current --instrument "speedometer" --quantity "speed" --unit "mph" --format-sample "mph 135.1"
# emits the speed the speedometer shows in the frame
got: mph 79
